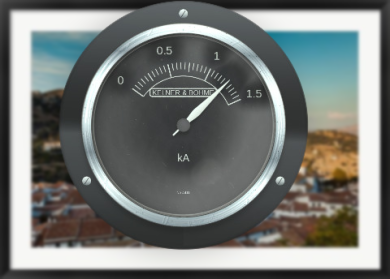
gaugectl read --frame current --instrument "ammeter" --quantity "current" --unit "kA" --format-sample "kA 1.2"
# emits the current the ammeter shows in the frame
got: kA 1.25
